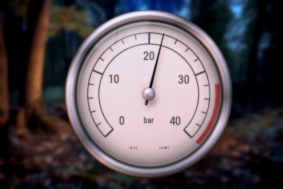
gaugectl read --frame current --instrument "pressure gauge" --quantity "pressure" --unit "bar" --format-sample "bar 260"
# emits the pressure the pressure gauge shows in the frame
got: bar 22
